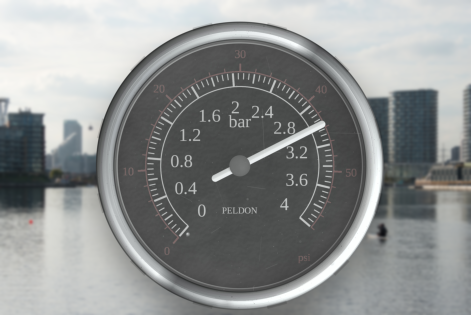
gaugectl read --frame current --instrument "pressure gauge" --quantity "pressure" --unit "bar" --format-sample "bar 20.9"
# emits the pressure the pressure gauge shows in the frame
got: bar 3
